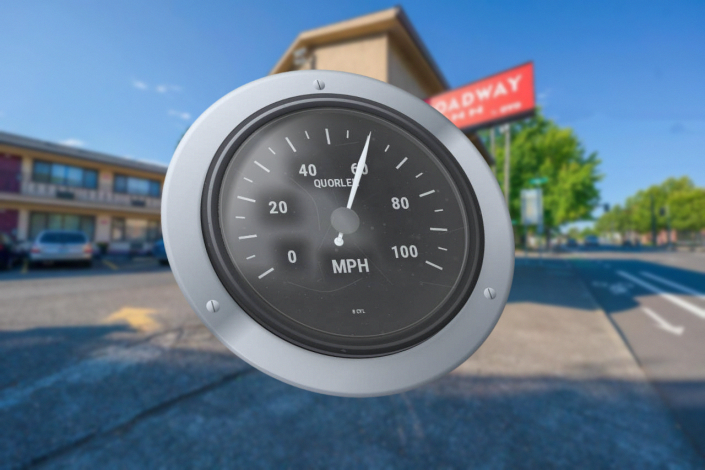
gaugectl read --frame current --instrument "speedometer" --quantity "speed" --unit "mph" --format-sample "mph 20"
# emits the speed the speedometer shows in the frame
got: mph 60
